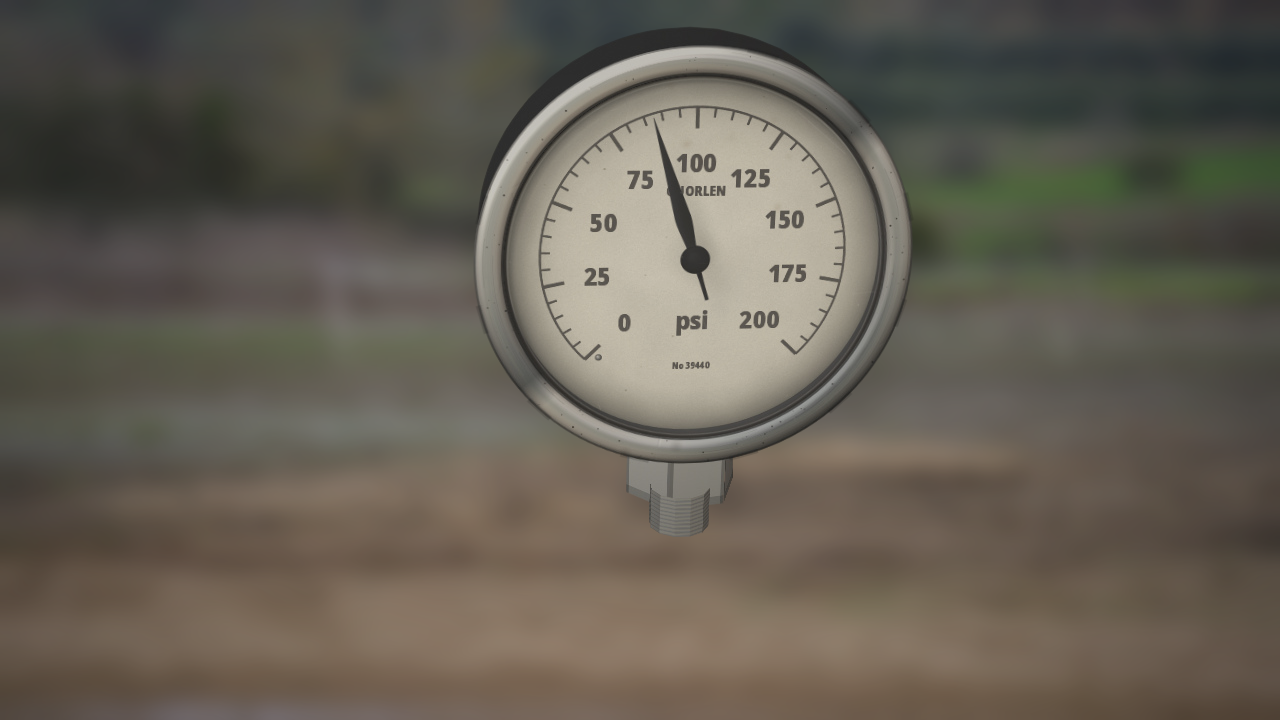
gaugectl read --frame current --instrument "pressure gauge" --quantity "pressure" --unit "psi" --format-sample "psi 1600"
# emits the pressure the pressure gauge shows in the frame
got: psi 87.5
